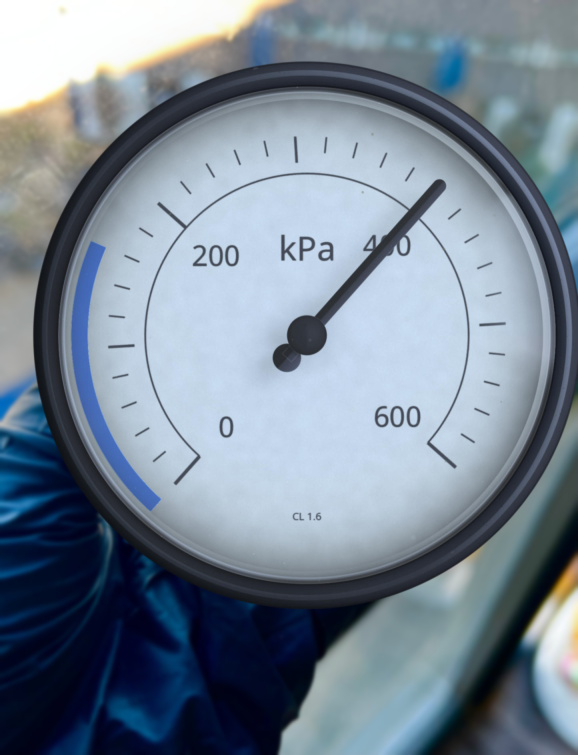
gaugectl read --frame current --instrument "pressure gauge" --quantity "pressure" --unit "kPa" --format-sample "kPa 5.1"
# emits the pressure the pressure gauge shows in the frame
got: kPa 400
